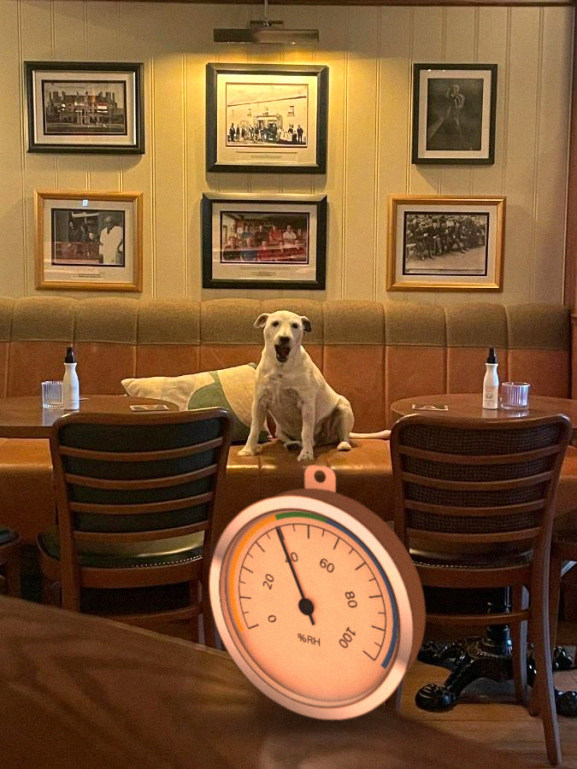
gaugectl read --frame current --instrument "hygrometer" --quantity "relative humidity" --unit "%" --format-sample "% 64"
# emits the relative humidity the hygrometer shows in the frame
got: % 40
